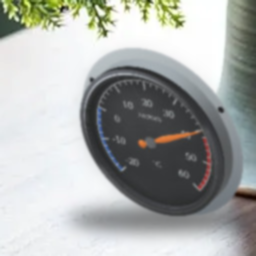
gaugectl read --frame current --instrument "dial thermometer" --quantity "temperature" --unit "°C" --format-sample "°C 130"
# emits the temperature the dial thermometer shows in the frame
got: °C 40
